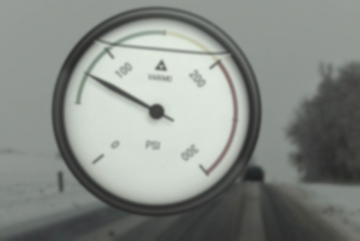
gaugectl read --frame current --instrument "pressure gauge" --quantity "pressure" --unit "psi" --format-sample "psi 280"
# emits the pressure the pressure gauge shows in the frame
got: psi 75
